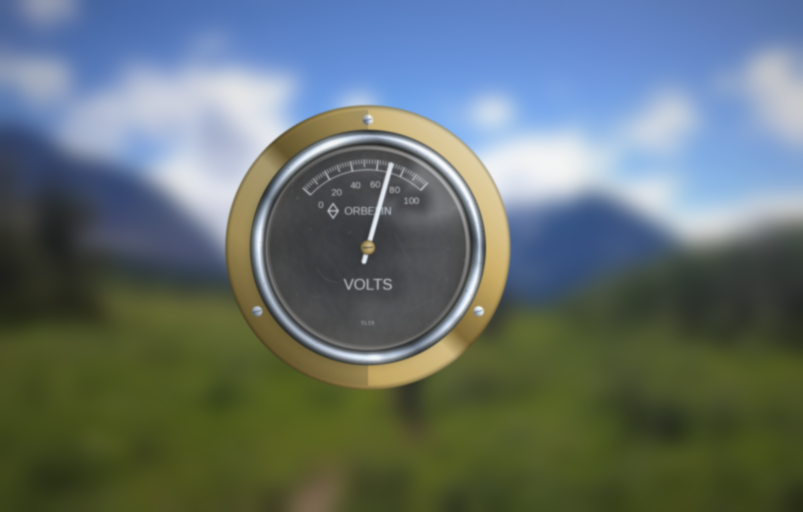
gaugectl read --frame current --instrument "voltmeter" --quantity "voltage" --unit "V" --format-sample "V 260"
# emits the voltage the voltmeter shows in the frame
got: V 70
